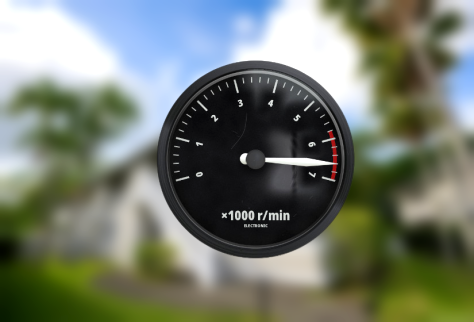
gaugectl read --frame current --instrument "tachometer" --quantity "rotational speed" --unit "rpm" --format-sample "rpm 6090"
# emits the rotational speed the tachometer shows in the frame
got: rpm 6600
